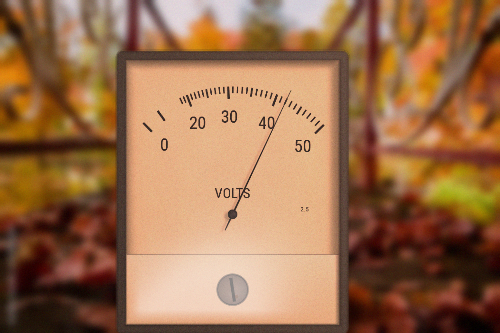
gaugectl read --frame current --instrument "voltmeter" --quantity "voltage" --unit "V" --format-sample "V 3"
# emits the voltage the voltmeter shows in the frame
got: V 42
